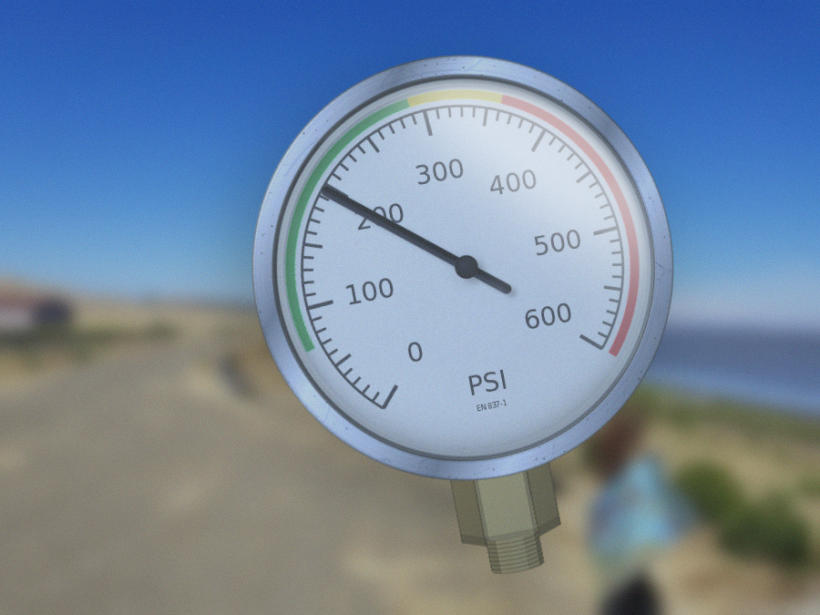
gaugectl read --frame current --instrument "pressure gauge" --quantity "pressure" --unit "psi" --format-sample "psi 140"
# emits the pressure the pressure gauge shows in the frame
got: psi 195
